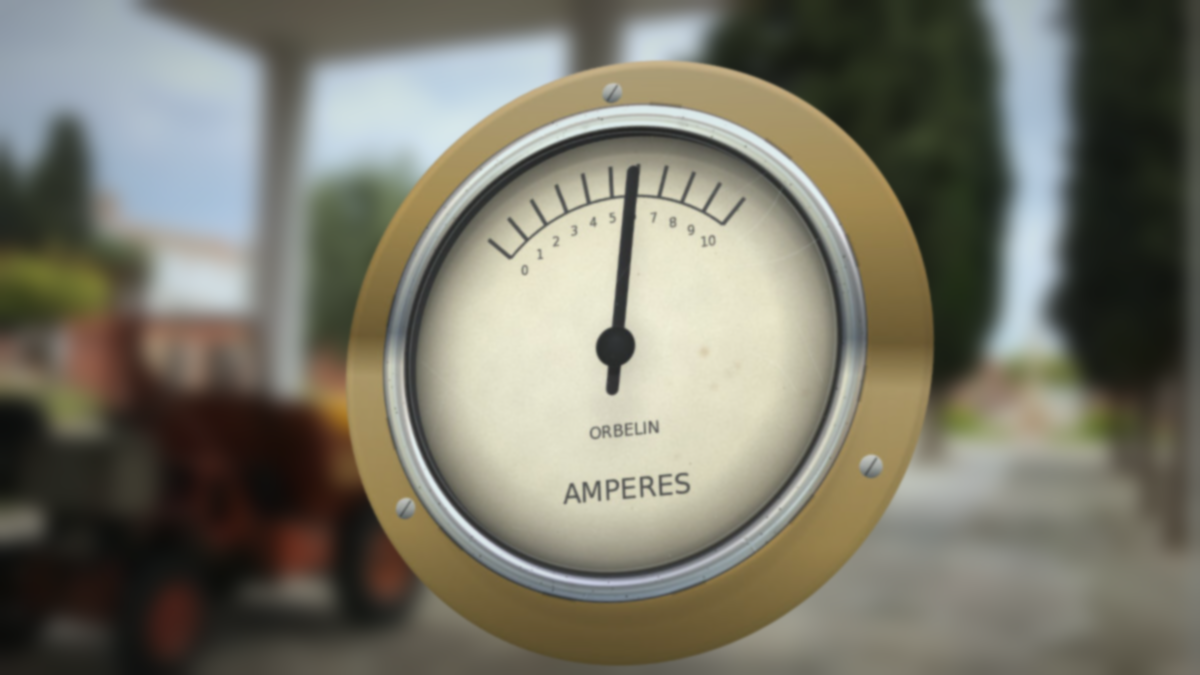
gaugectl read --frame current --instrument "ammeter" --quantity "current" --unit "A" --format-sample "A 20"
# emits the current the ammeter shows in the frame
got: A 6
